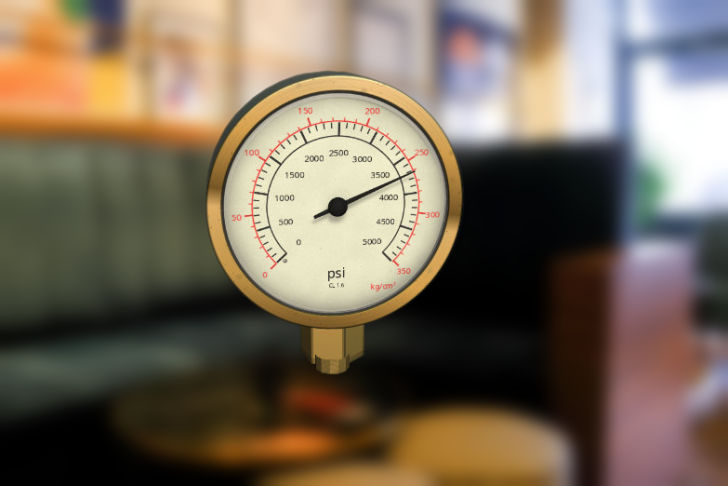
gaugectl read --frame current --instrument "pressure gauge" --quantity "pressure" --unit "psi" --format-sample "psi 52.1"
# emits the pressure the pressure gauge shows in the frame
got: psi 3700
